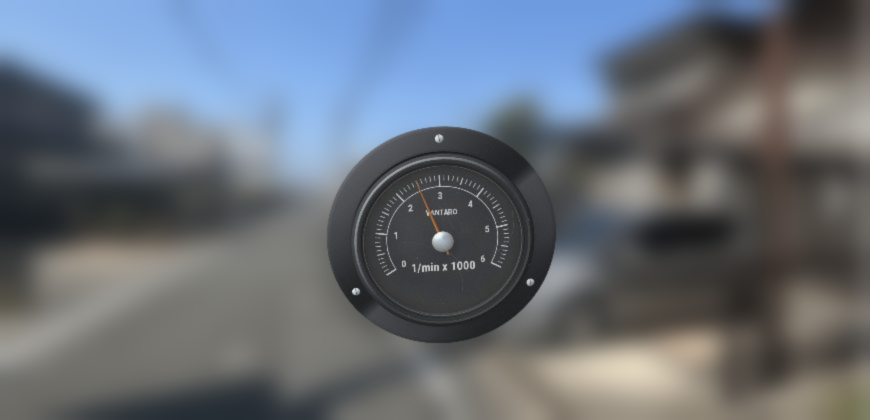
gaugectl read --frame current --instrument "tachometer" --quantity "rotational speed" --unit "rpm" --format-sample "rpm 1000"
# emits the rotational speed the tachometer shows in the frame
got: rpm 2500
